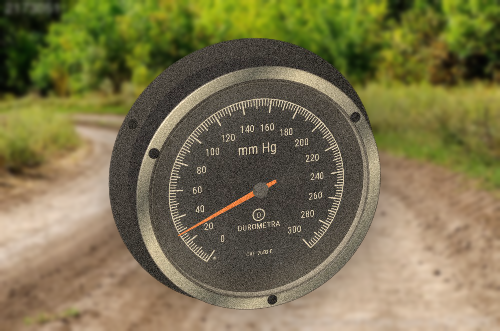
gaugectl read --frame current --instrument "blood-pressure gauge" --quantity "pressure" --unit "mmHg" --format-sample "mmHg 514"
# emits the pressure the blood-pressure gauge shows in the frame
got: mmHg 30
